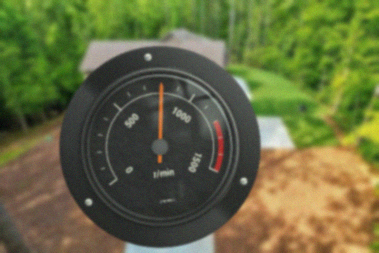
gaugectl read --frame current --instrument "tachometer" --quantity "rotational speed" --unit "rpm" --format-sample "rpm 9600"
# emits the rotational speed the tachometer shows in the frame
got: rpm 800
